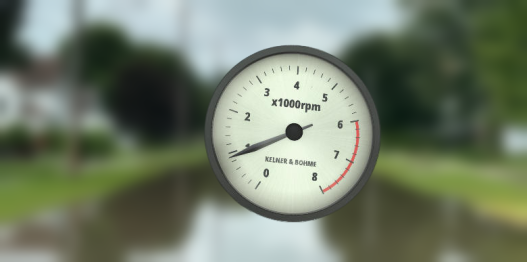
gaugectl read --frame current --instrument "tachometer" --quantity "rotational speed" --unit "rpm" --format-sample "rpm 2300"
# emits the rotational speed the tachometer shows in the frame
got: rpm 900
